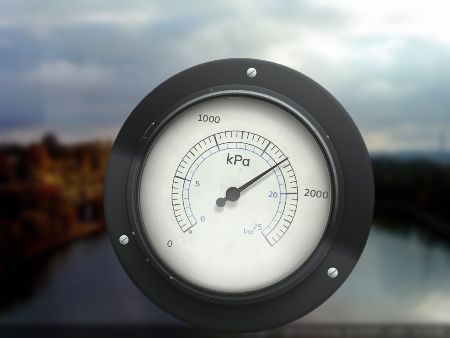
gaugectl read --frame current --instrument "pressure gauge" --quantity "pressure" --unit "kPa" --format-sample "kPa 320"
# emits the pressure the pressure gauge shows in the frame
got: kPa 1700
